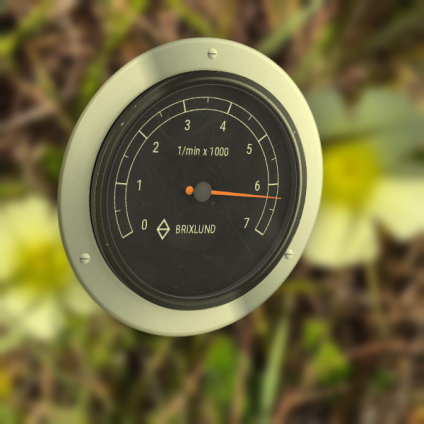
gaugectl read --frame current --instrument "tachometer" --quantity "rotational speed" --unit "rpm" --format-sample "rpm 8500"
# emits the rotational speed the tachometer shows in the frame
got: rpm 6250
